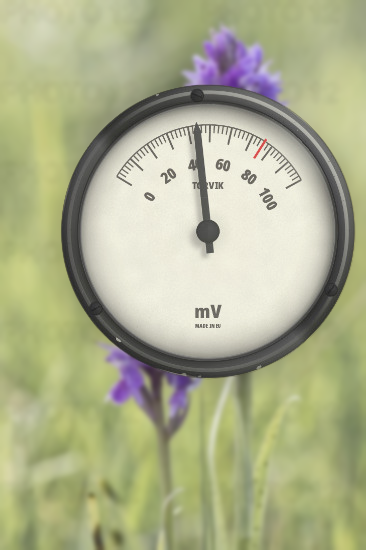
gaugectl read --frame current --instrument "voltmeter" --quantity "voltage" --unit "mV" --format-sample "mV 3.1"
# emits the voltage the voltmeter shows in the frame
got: mV 44
